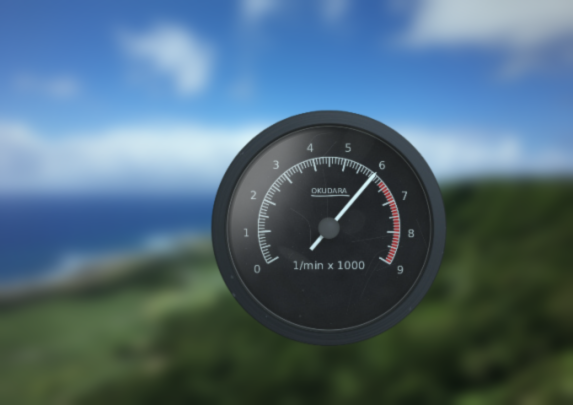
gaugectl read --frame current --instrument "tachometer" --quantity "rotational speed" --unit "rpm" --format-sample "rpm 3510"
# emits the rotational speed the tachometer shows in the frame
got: rpm 6000
